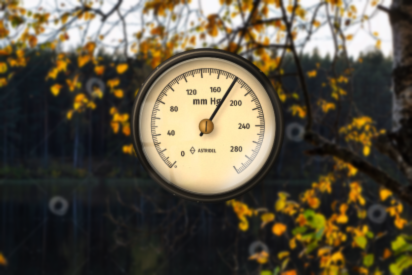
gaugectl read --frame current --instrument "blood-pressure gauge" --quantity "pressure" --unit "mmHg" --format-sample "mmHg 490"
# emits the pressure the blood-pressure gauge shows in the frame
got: mmHg 180
